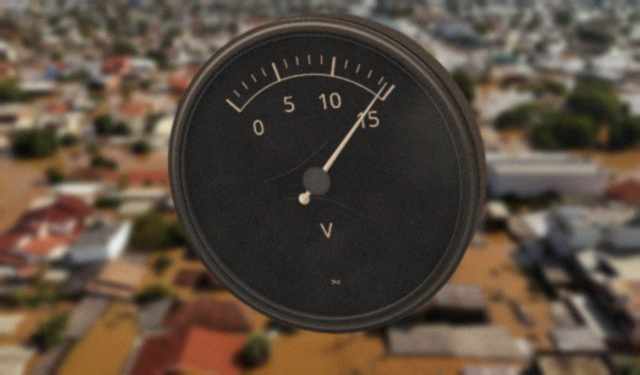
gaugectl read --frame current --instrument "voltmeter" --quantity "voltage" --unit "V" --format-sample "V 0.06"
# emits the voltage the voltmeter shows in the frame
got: V 14.5
